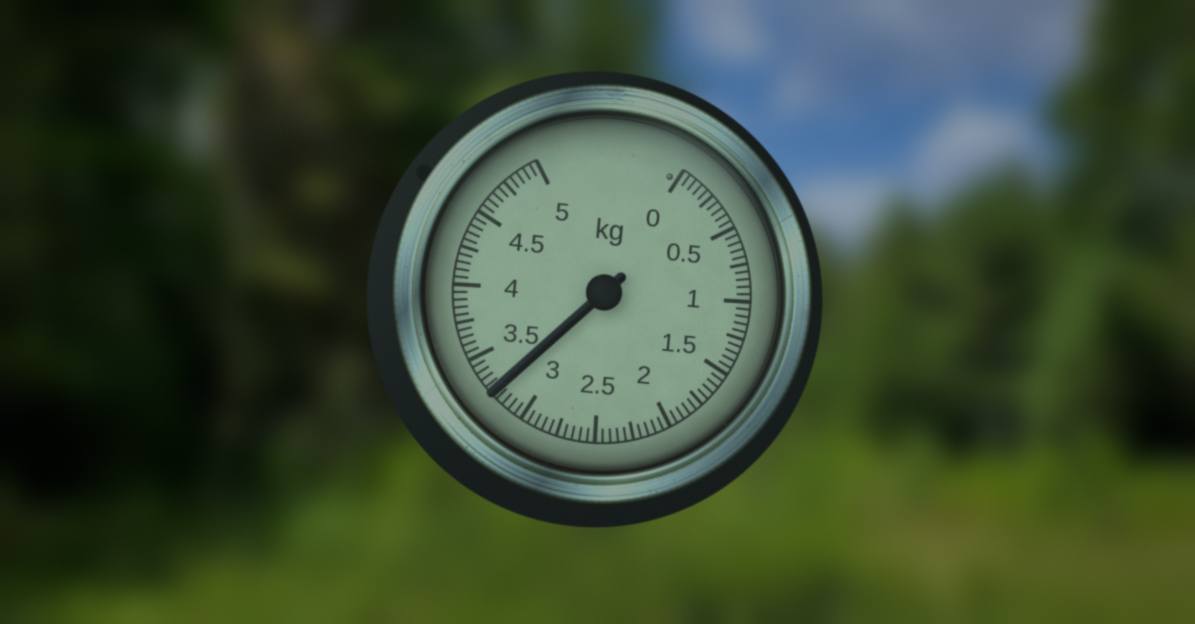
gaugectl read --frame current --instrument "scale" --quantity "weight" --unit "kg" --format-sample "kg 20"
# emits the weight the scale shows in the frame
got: kg 3.25
